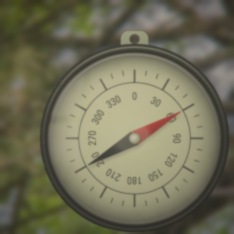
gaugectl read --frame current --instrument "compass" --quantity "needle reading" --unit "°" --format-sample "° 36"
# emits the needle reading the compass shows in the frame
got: ° 60
